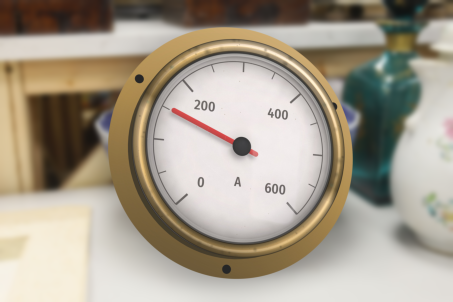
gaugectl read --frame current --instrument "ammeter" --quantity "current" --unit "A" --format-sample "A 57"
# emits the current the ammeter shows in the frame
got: A 150
